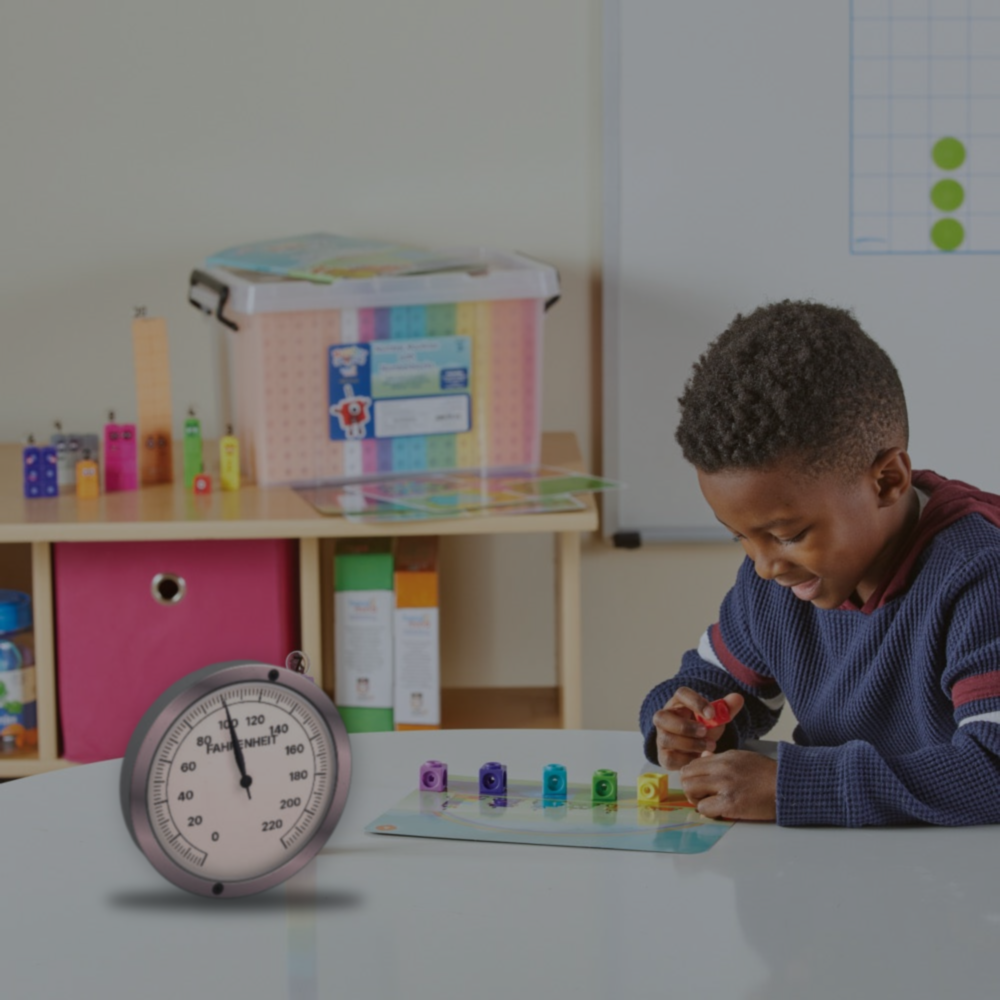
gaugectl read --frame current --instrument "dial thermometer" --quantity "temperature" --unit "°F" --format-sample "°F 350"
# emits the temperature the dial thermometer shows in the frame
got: °F 100
